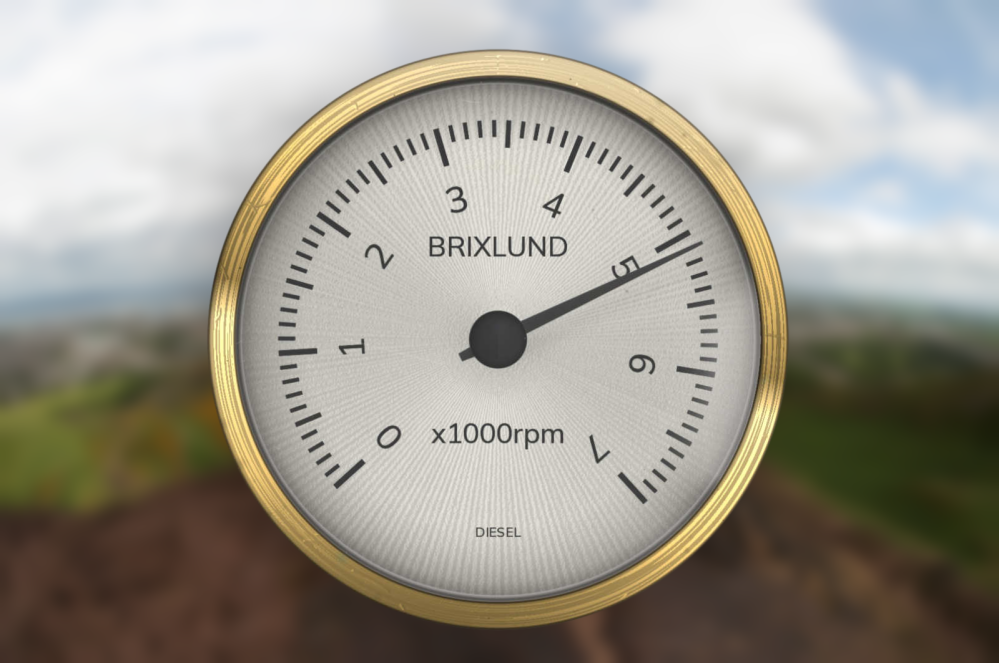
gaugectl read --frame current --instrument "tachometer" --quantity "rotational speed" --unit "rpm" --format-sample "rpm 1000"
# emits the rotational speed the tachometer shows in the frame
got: rpm 5100
